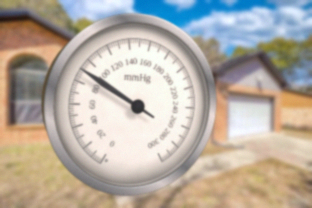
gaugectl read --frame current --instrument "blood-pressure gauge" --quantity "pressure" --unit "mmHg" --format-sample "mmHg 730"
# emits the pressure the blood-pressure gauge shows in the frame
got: mmHg 90
